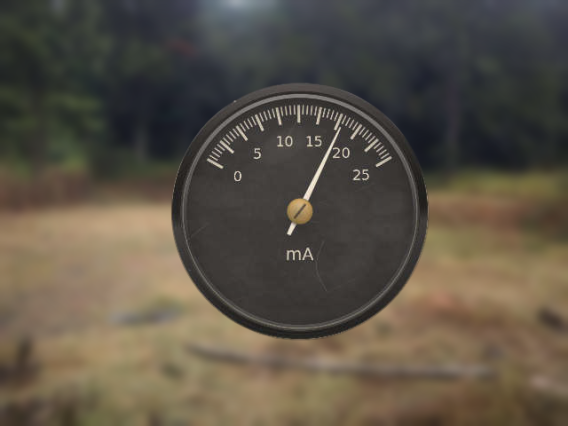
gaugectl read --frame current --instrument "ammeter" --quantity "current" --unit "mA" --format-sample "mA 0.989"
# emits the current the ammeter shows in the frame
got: mA 18
